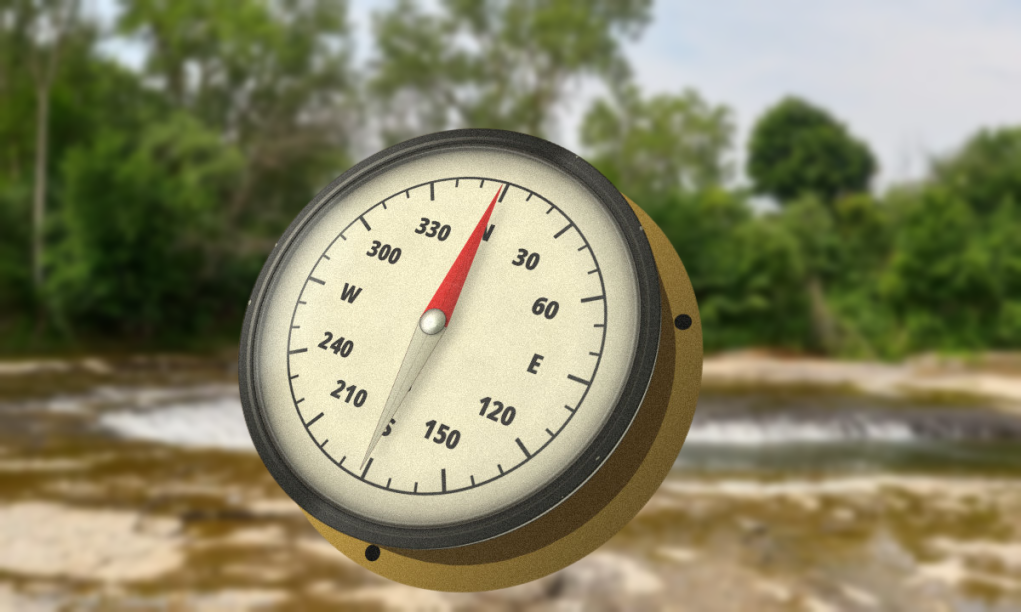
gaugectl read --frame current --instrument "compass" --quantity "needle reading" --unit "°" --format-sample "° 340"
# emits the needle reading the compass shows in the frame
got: ° 0
